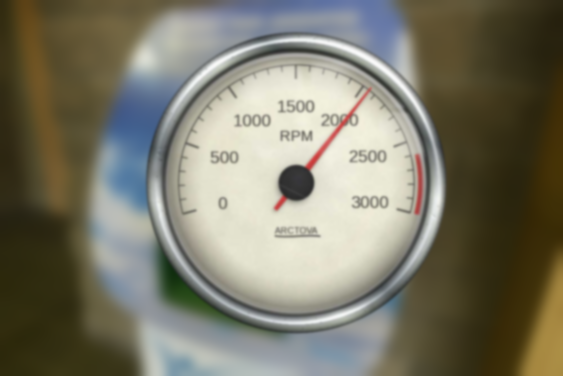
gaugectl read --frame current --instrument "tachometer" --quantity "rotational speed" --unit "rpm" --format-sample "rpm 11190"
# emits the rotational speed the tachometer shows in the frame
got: rpm 2050
